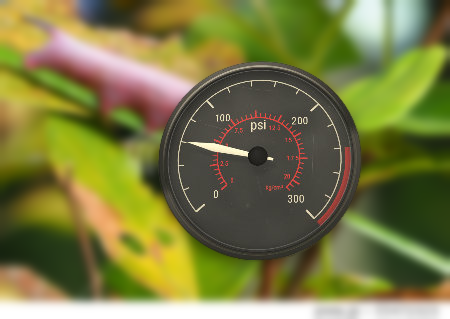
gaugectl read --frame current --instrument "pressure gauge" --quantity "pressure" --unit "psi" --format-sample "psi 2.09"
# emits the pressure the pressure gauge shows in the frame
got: psi 60
